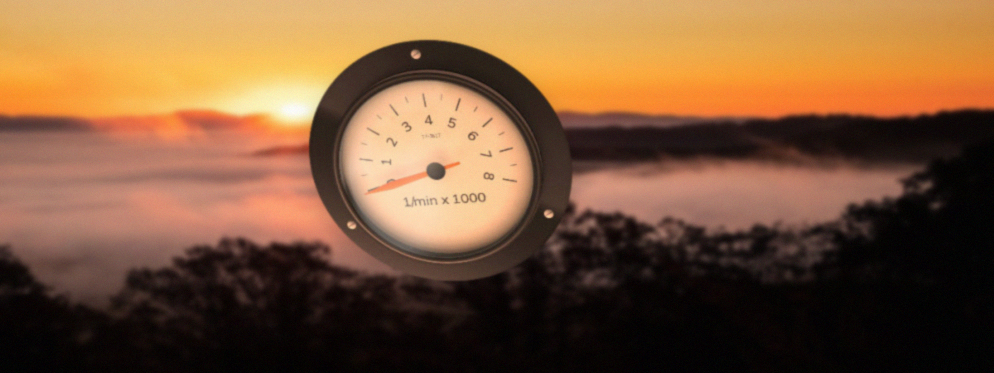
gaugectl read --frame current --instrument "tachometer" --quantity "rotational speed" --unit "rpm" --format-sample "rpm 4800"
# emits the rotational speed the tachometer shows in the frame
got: rpm 0
